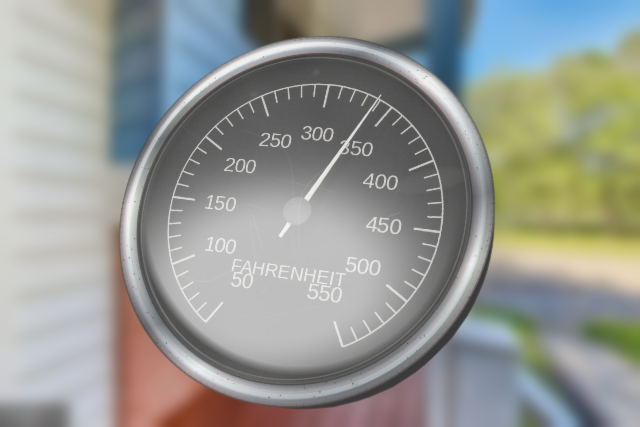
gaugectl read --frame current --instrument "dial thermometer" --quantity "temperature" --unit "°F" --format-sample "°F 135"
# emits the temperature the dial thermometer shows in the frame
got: °F 340
